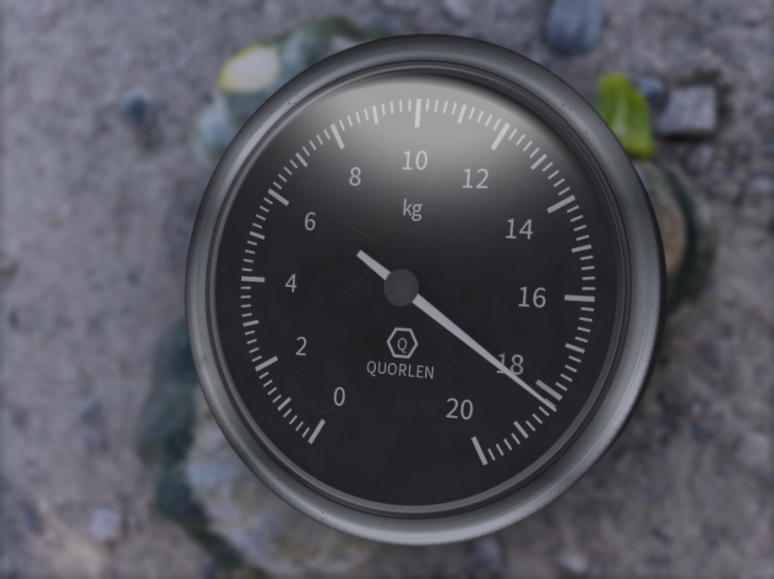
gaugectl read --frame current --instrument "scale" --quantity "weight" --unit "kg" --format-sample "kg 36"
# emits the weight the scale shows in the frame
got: kg 18.2
